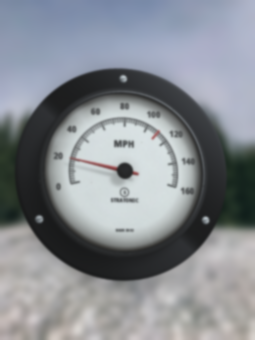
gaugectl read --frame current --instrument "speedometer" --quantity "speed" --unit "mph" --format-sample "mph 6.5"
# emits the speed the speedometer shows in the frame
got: mph 20
